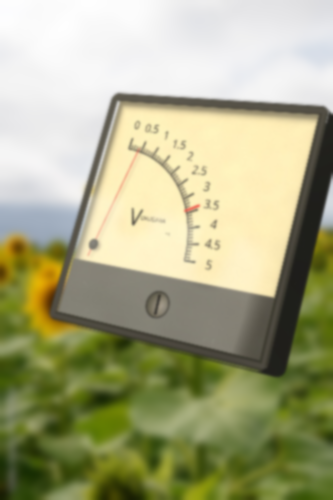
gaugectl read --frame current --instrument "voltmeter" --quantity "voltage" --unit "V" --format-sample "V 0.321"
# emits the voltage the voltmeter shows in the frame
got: V 0.5
